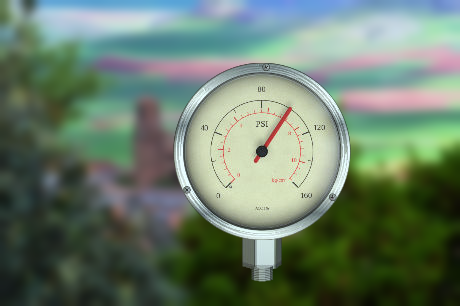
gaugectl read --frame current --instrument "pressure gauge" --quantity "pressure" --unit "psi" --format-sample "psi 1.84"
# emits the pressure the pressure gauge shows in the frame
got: psi 100
